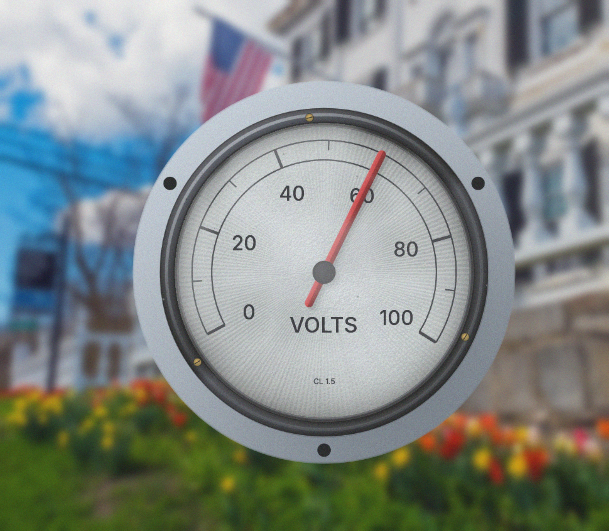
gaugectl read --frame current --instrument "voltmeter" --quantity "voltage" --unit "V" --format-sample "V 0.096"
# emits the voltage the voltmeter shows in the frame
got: V 60
